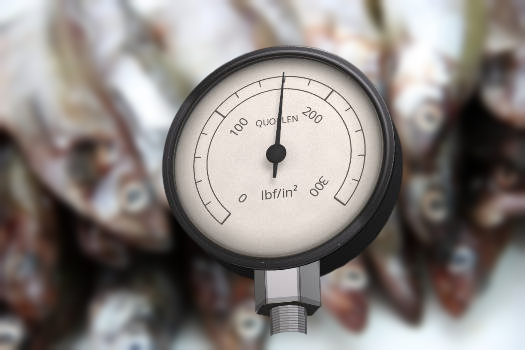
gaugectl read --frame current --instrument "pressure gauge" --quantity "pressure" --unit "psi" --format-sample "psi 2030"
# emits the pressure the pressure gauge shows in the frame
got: psi 160
